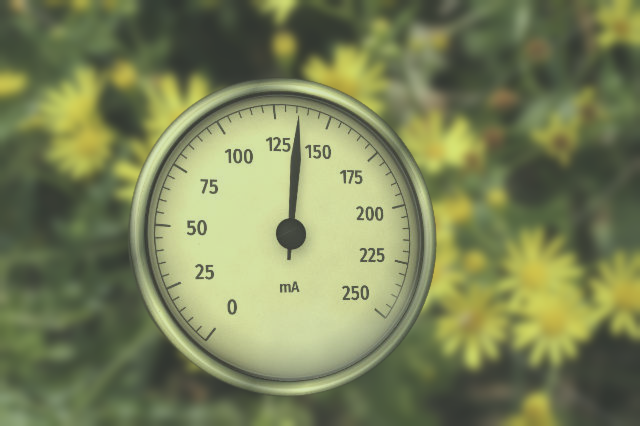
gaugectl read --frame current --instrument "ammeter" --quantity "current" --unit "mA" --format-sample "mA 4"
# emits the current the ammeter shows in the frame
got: mA 135
